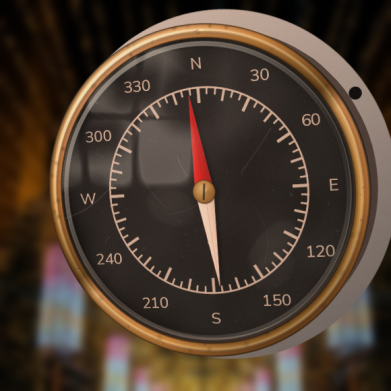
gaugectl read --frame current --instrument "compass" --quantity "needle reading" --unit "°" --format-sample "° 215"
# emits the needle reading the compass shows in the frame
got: ° 355
